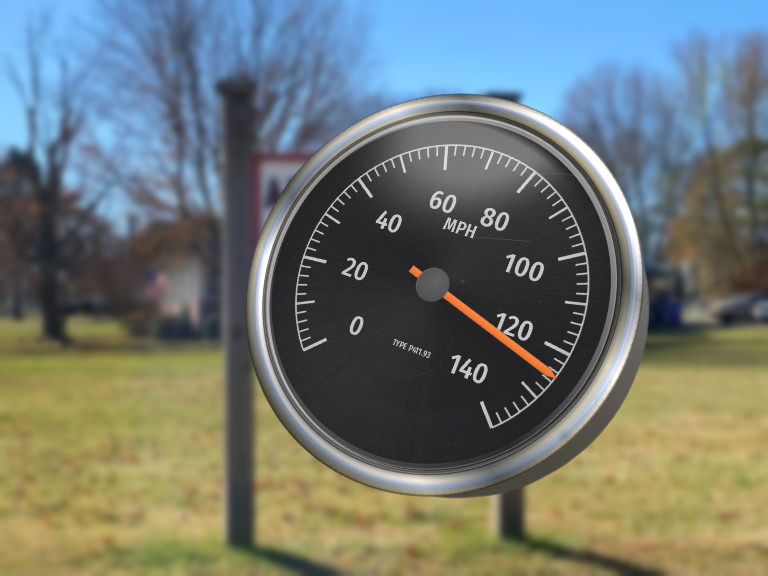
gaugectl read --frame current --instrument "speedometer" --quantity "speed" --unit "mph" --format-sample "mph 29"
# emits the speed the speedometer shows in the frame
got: mph 125
